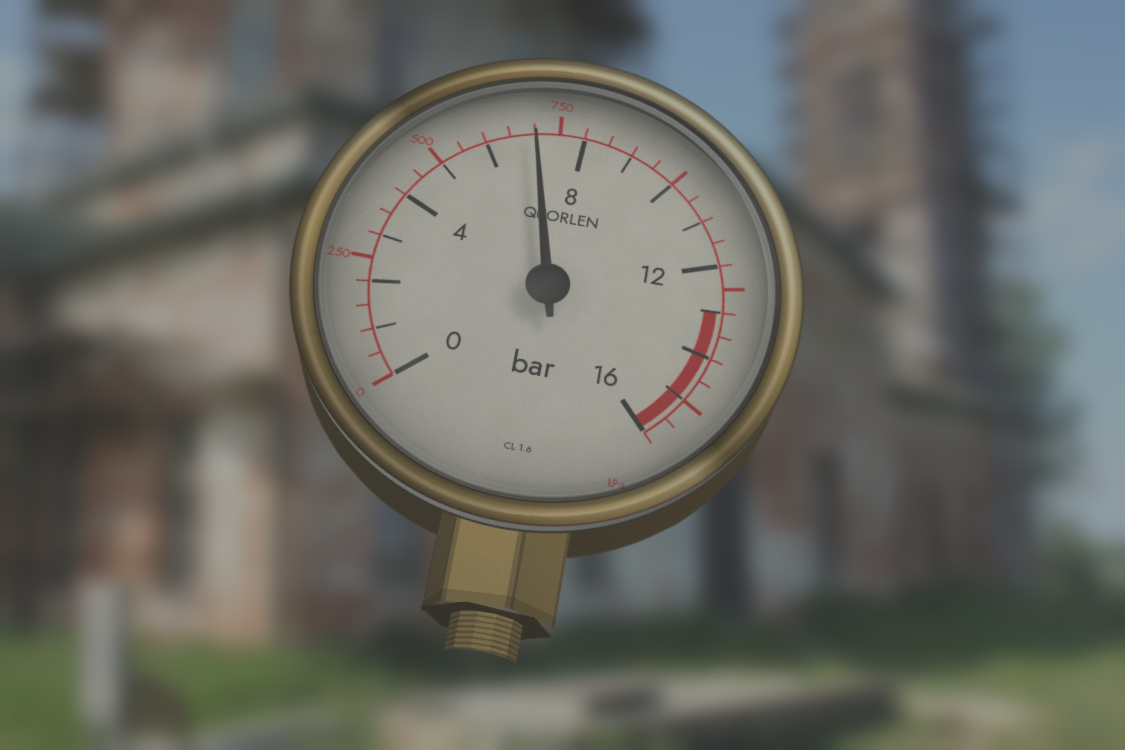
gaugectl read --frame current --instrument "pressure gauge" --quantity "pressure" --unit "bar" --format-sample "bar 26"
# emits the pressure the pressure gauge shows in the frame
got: bar 7
